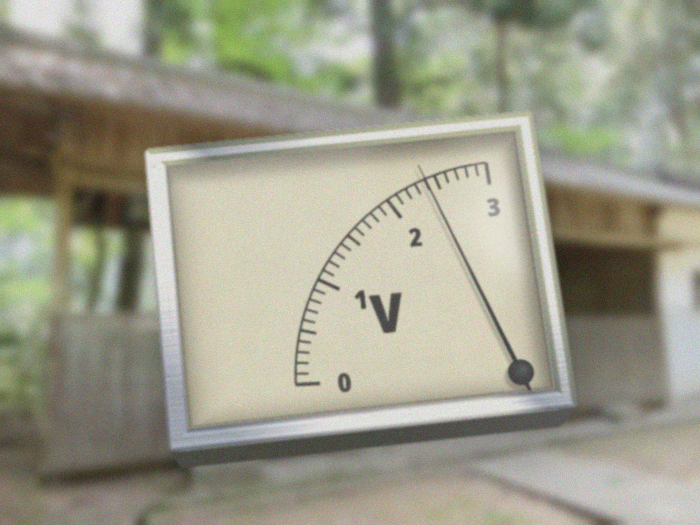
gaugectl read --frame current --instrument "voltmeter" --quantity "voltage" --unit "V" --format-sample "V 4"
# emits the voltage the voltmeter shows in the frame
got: V 2.4
